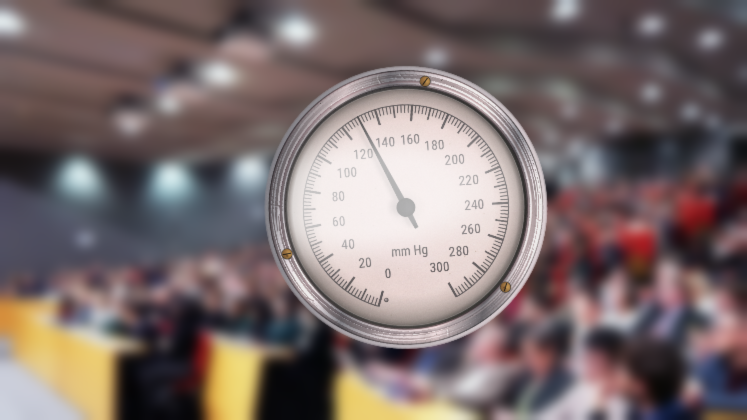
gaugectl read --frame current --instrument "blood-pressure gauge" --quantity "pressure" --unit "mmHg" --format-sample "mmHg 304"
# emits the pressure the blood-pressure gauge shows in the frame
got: mmHg 130
